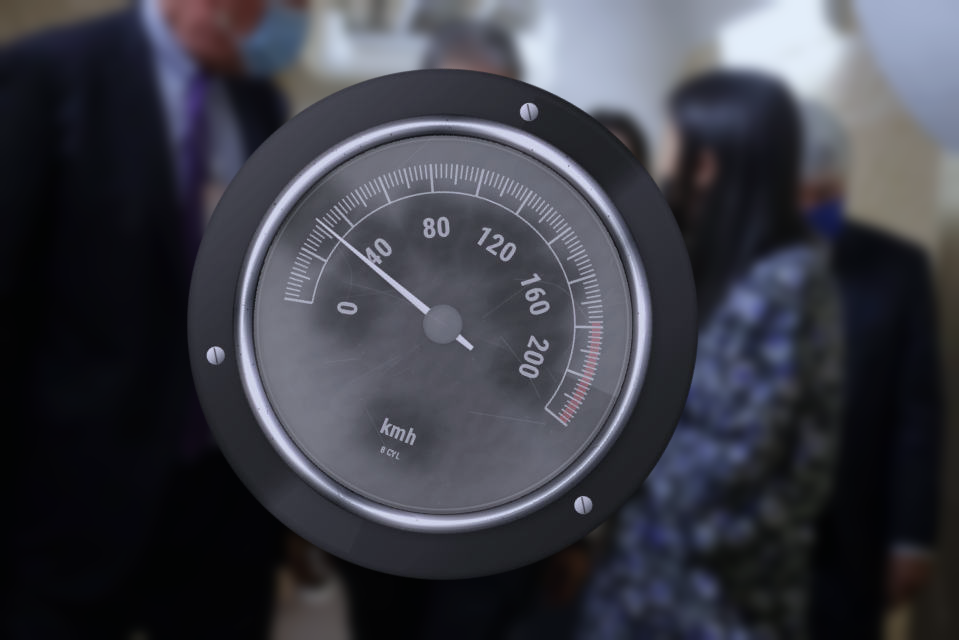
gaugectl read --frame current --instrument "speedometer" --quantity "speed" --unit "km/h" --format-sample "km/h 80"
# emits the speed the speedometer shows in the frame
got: km/h 32
